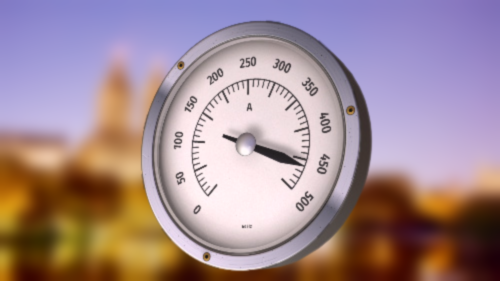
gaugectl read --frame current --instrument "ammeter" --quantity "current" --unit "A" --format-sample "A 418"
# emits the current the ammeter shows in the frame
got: A 460
